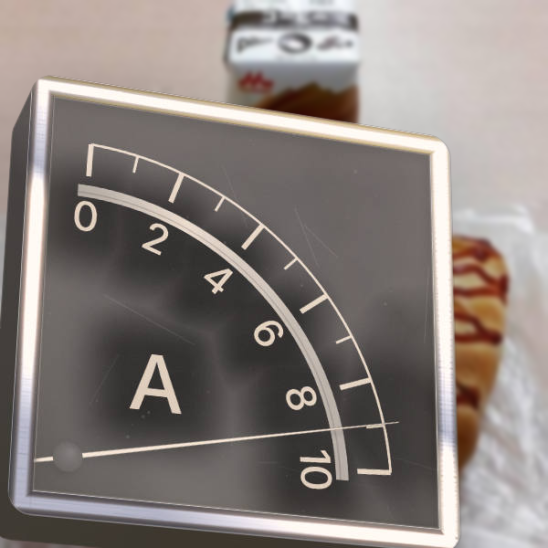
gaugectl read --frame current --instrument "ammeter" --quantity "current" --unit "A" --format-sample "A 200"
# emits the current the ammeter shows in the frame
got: A 9
